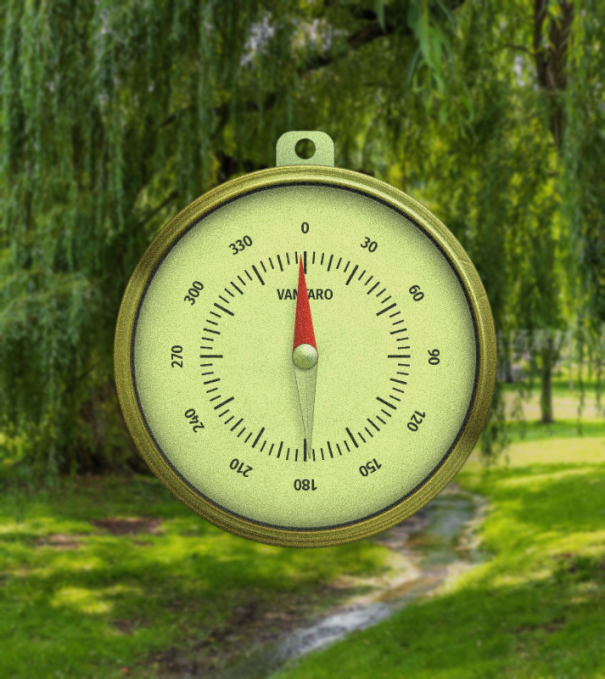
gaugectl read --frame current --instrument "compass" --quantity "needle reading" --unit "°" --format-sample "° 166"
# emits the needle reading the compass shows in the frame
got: ° 357.5
